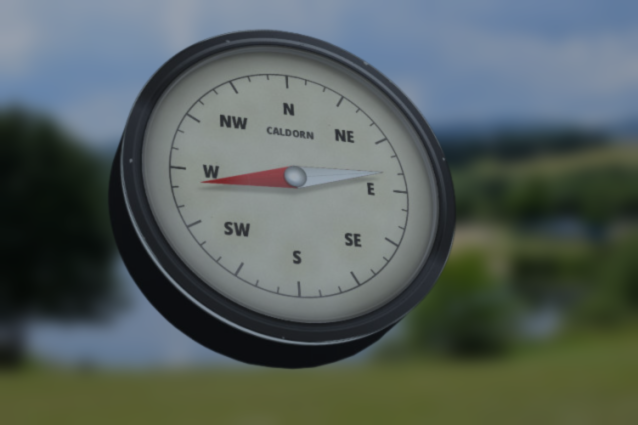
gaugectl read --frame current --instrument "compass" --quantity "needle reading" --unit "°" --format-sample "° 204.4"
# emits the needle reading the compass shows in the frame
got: ° 260
